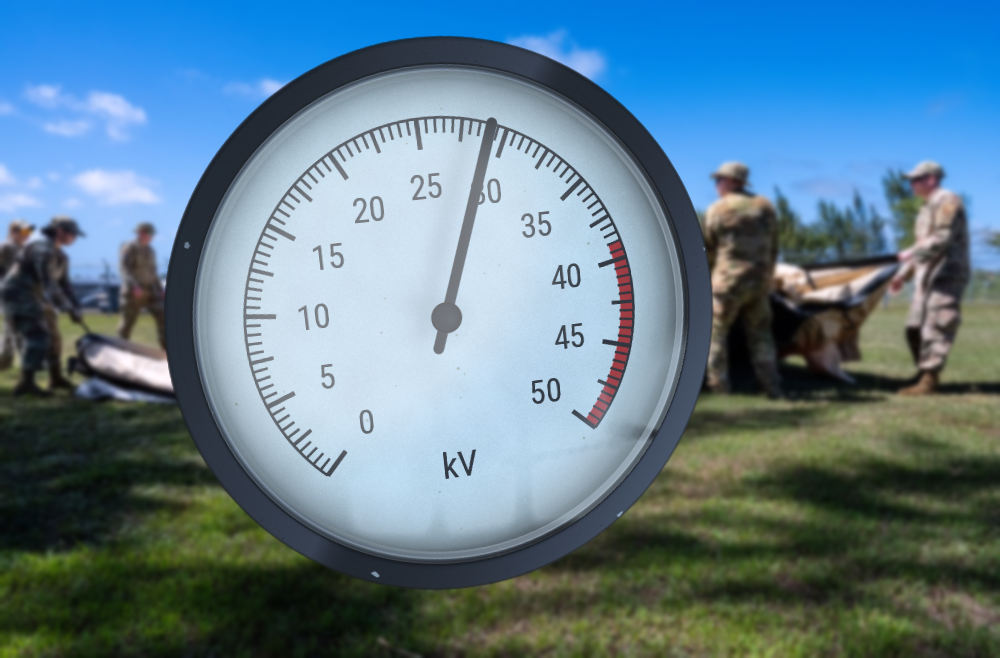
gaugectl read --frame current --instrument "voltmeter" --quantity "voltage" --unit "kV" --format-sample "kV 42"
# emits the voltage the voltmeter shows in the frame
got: kV 29
